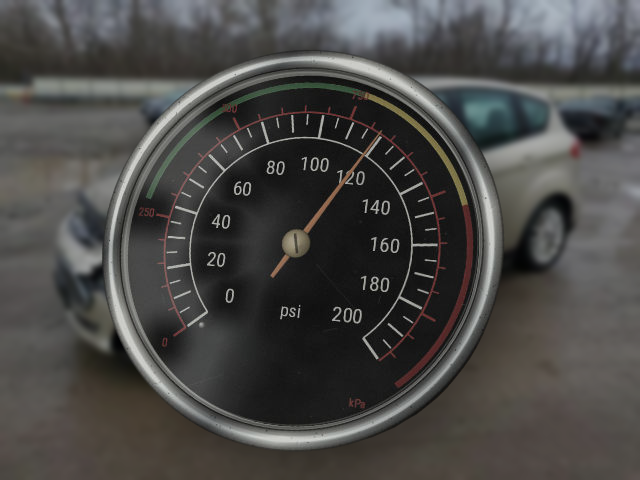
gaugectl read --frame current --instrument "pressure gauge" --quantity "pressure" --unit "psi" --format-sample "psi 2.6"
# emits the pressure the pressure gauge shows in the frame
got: psi 120
